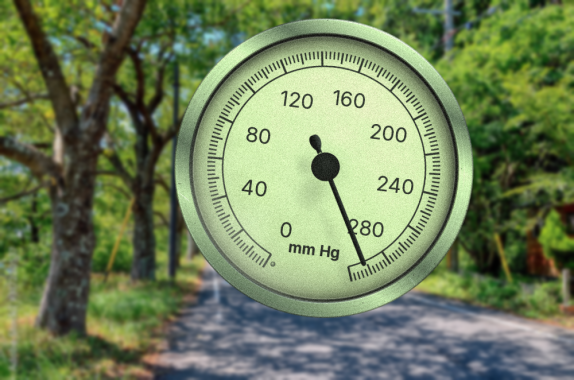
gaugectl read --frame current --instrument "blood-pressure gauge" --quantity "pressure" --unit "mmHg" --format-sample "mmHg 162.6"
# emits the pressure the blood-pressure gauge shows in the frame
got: mmHg 292
